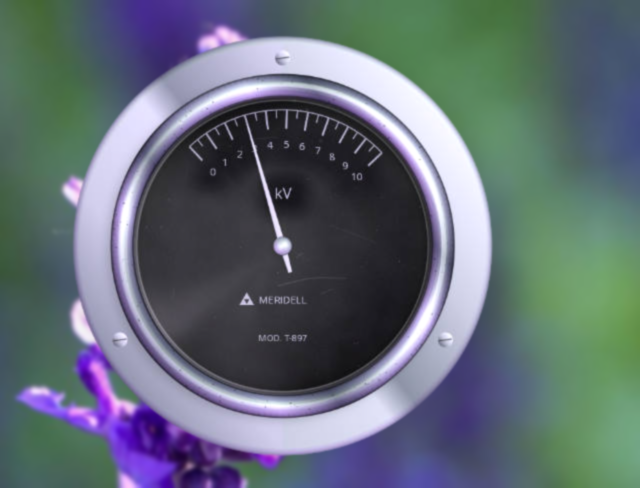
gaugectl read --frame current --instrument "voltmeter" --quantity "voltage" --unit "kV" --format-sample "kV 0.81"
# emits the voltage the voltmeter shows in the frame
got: kV 3
